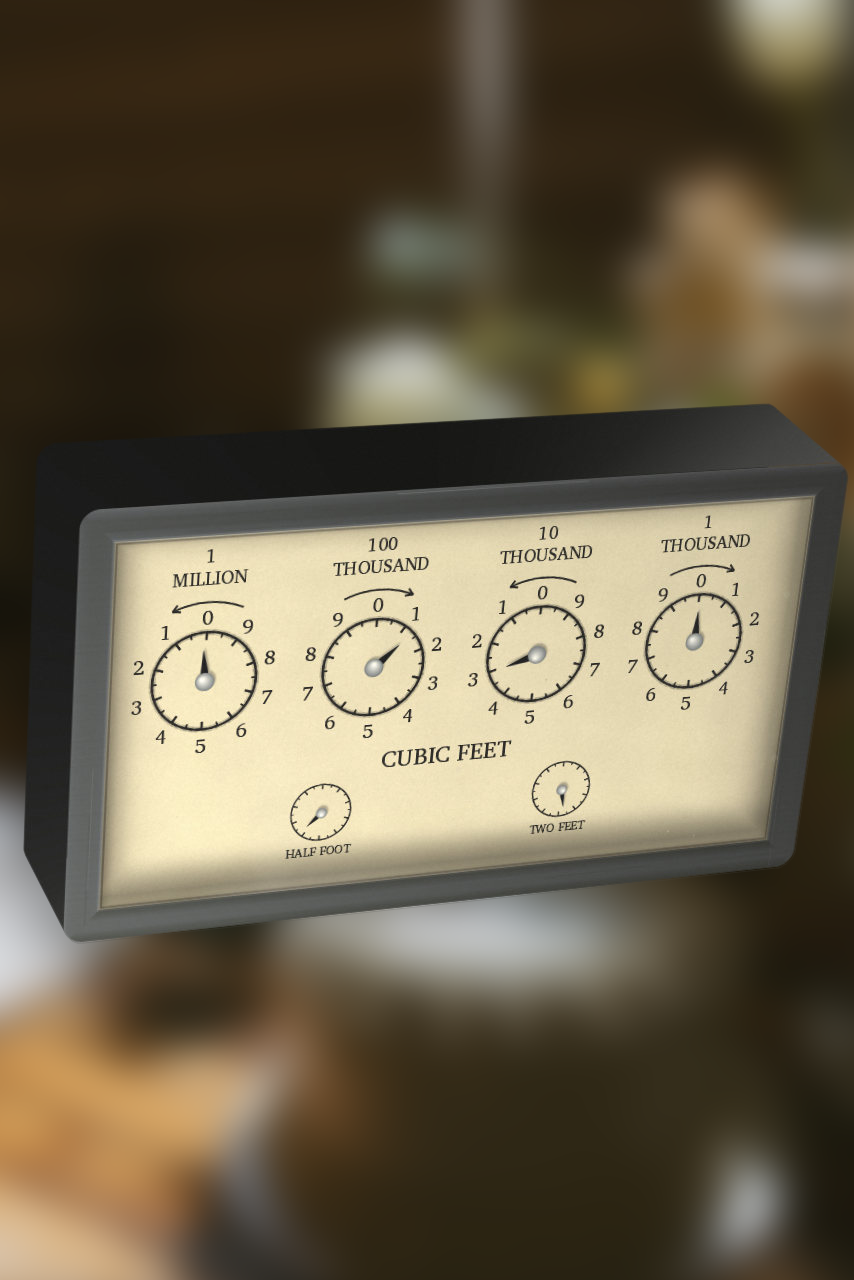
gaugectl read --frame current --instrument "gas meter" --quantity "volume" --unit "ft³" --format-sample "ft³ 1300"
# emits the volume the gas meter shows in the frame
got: ft³ 13000
